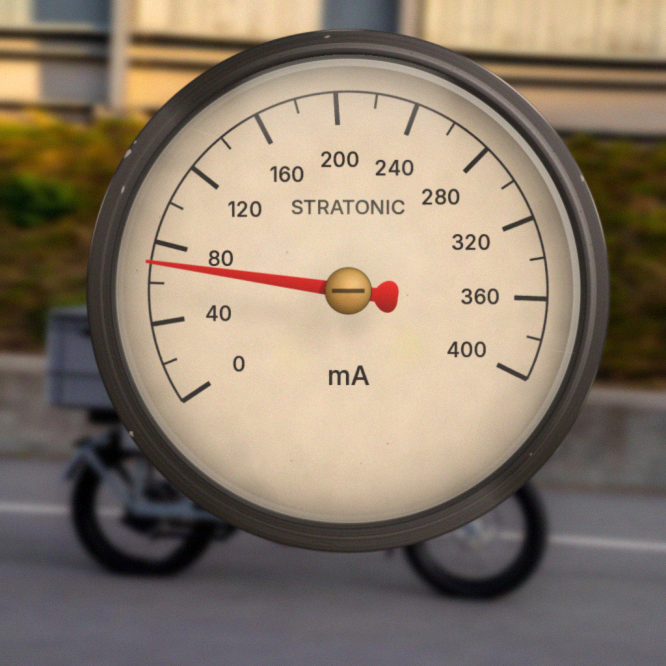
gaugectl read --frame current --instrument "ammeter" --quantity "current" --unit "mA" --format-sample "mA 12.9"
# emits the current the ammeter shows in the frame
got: mA 70
